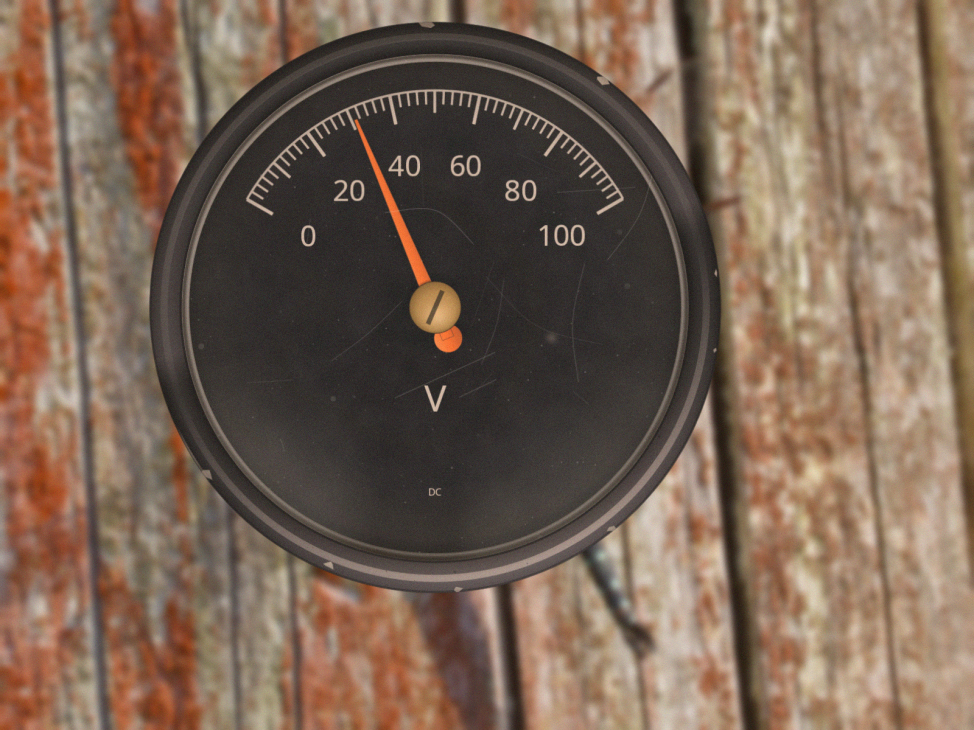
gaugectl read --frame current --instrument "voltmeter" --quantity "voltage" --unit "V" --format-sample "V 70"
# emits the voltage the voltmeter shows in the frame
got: V 31
